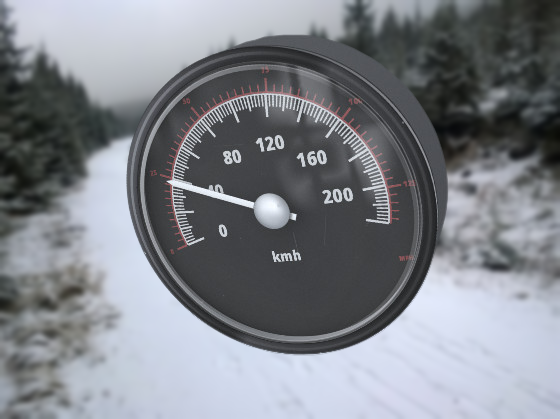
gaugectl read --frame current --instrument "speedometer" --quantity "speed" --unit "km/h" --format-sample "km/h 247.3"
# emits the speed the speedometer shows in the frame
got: km/h 40
